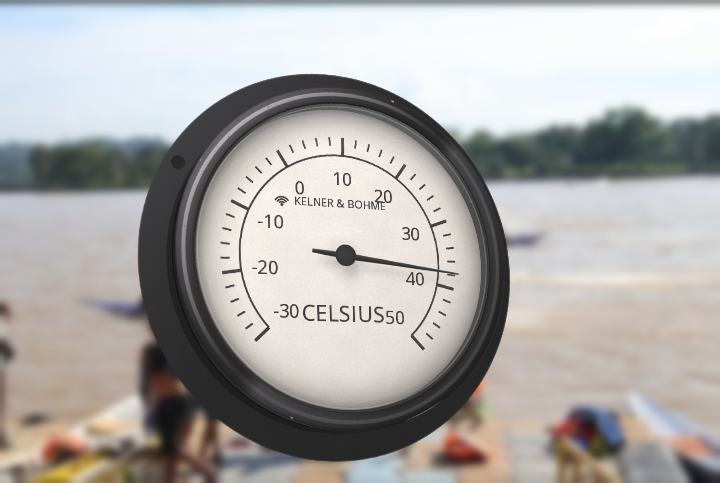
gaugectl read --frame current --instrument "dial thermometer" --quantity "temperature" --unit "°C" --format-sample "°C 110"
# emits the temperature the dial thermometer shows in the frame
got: °C 38
